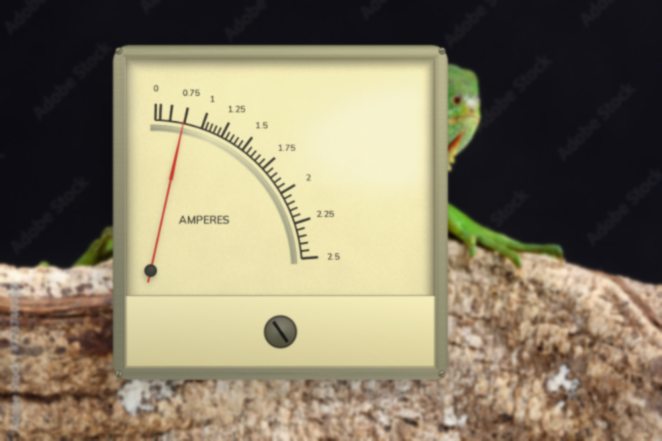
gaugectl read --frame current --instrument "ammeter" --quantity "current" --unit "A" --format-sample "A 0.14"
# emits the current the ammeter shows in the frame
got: A 0.75
